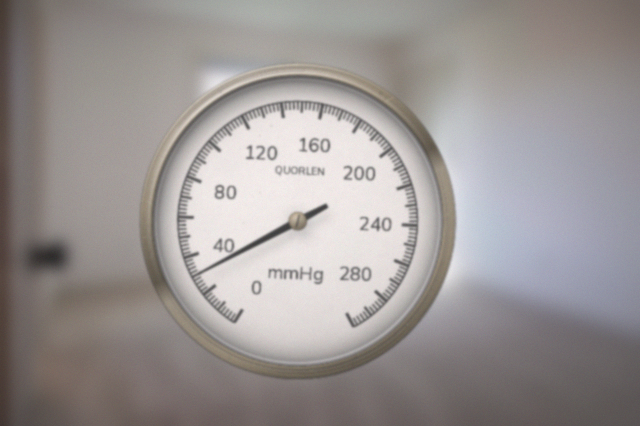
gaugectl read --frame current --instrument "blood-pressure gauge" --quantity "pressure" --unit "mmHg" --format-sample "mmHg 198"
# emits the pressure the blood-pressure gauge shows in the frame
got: mmHg 30
